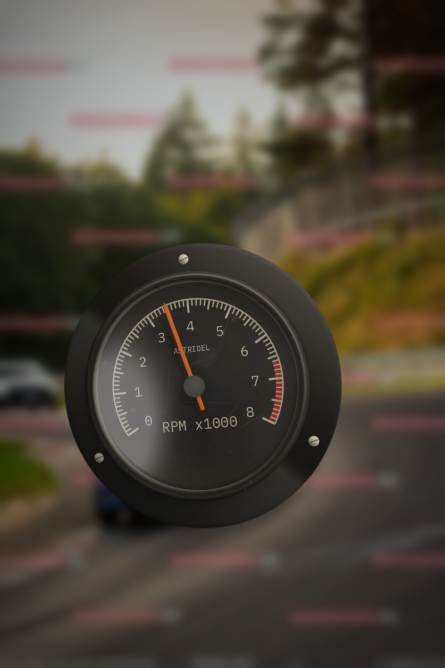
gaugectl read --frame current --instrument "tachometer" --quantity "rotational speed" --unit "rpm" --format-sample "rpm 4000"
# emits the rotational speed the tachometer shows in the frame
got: rpm 3500
